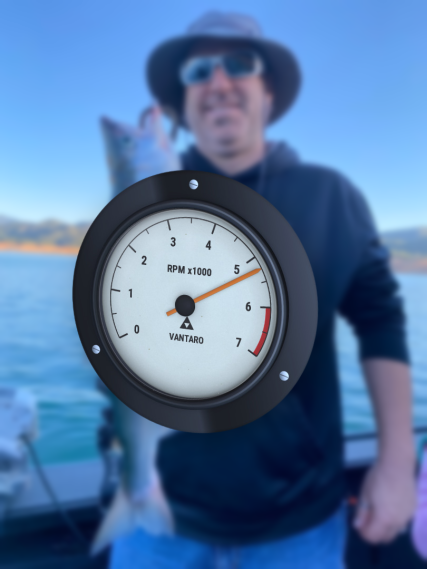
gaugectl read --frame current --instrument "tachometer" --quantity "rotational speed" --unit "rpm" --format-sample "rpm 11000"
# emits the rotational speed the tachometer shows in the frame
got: rpm 5250
